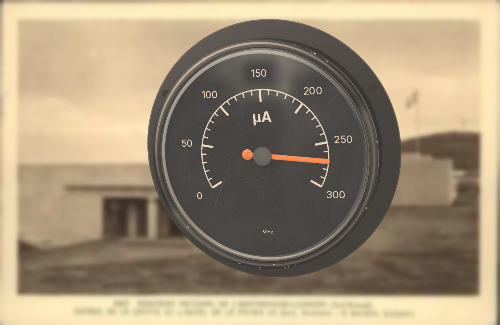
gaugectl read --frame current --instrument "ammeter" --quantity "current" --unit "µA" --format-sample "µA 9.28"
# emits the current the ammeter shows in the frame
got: µA 270
